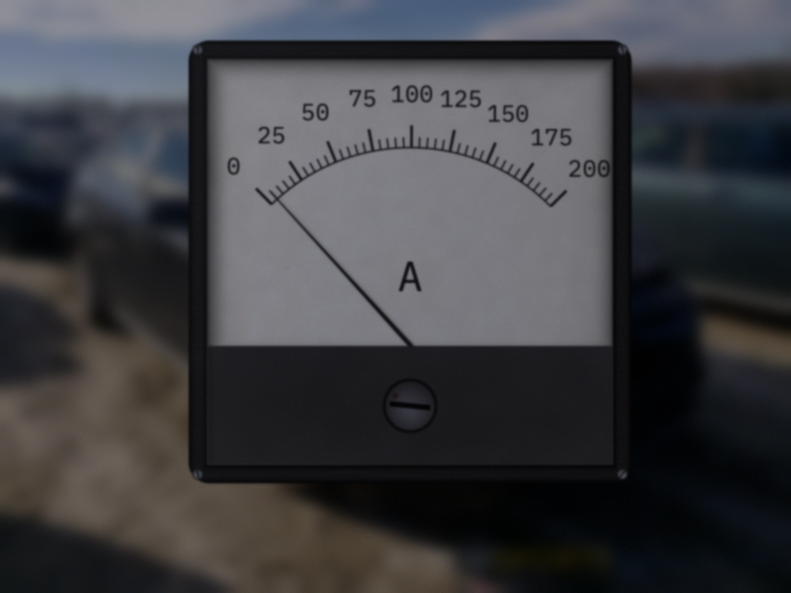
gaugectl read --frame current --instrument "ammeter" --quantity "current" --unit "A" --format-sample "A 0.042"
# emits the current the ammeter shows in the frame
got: A 5
